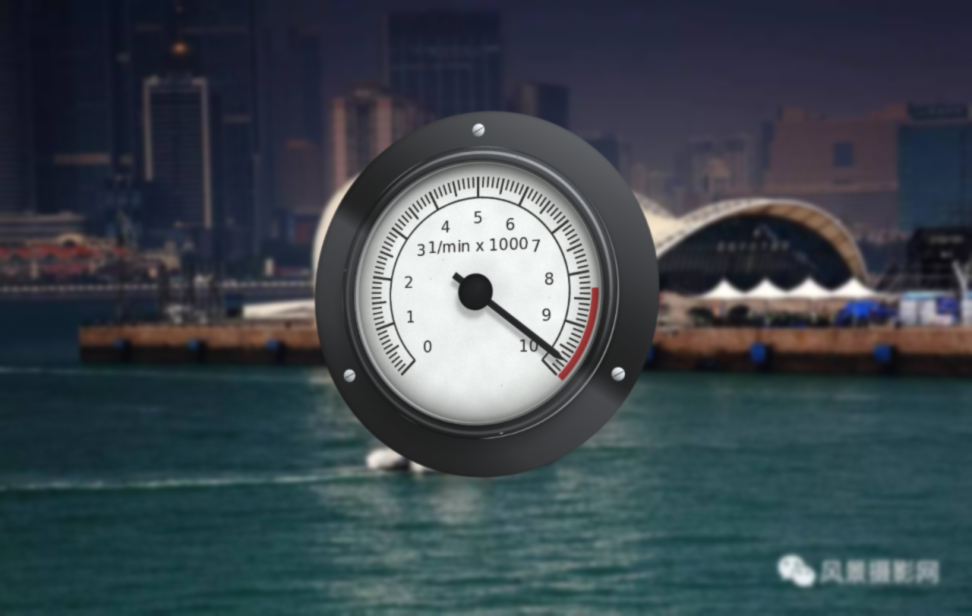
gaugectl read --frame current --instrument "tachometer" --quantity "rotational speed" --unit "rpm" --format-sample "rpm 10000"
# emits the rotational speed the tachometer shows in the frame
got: rpm 9700
